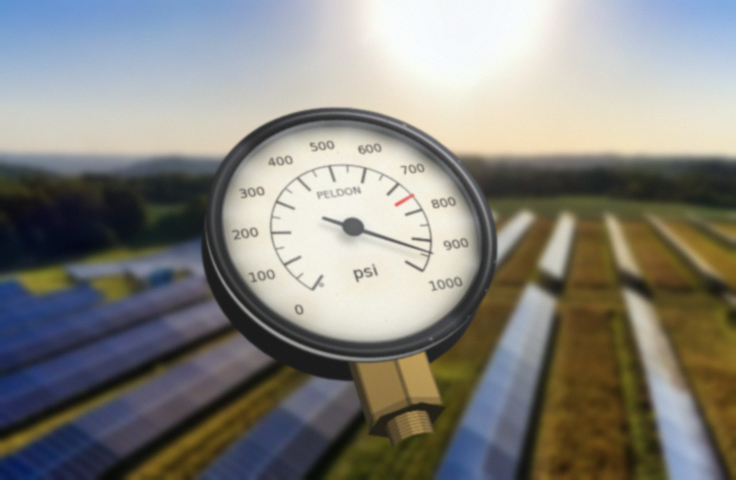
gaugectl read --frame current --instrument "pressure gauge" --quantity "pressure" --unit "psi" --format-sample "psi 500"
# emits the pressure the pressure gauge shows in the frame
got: psi 950
